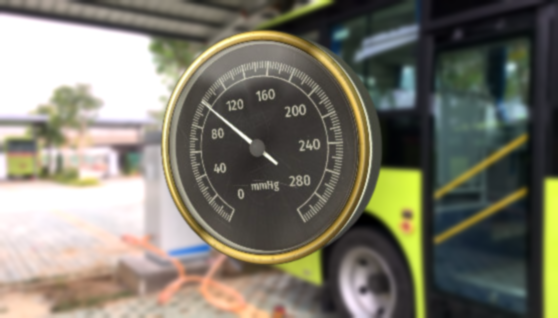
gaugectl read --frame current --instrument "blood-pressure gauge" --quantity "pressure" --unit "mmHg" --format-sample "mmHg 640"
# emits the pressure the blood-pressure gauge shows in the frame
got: mmHg 100
